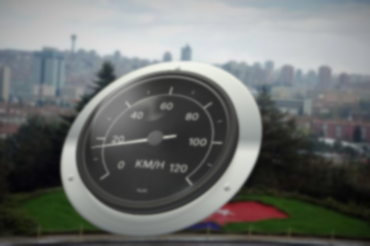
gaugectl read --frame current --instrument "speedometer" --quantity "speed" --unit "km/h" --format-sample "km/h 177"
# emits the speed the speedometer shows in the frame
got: km/h 15
